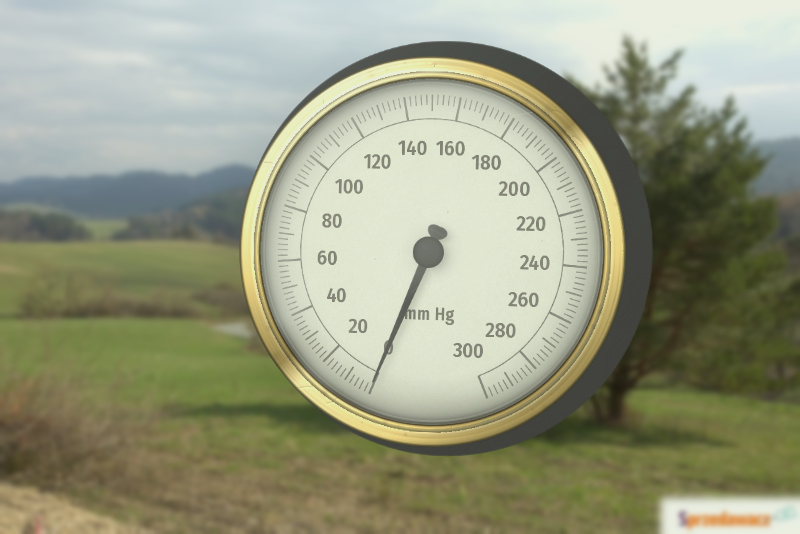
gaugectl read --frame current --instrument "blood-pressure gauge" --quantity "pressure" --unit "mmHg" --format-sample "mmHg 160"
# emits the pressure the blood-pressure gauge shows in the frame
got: mmHg 0
